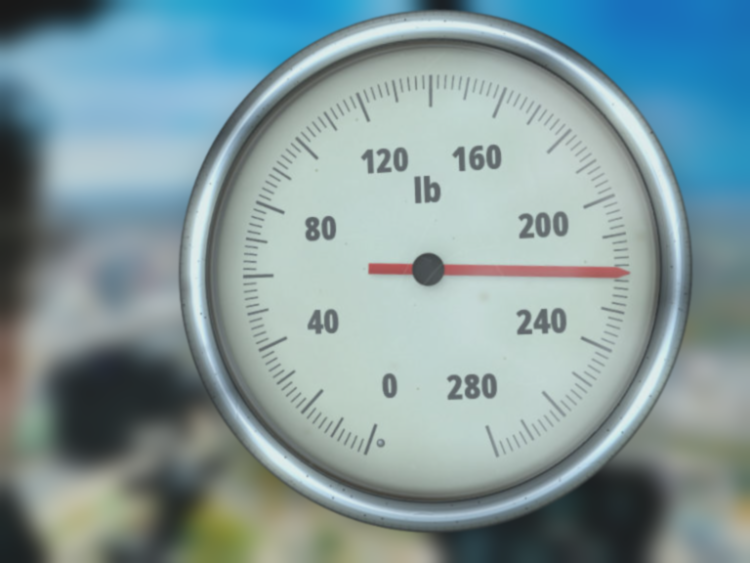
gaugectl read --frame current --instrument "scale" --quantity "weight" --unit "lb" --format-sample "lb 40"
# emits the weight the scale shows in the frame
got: lb 220
